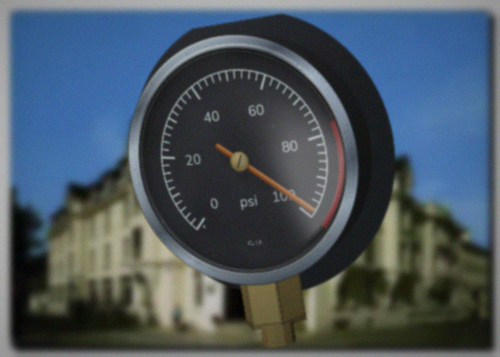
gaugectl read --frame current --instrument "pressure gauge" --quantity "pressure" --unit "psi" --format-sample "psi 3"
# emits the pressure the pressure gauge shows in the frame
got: psi 98
